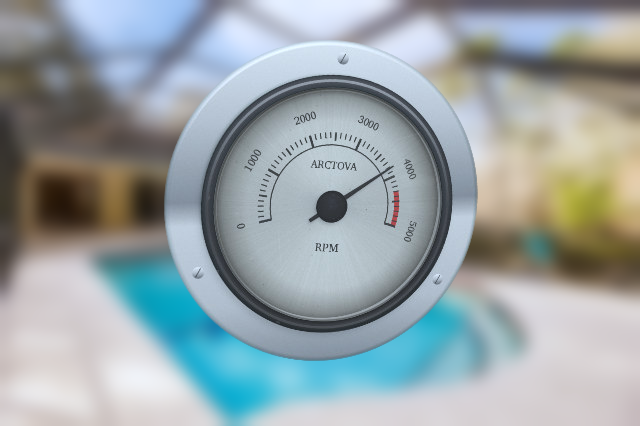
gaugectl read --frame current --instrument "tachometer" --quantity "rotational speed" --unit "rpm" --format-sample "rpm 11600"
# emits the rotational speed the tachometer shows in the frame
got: rpm 3800
